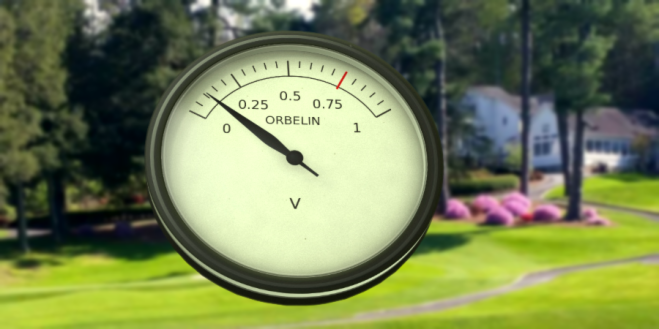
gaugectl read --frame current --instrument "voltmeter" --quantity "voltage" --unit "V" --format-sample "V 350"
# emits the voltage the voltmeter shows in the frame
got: V 0.1
